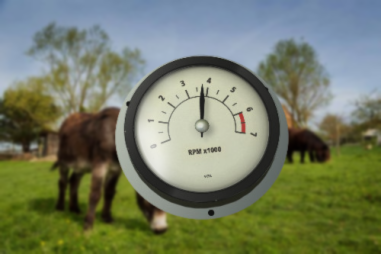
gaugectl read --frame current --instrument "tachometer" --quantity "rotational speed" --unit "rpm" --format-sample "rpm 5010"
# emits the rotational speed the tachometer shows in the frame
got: rpm 3750
